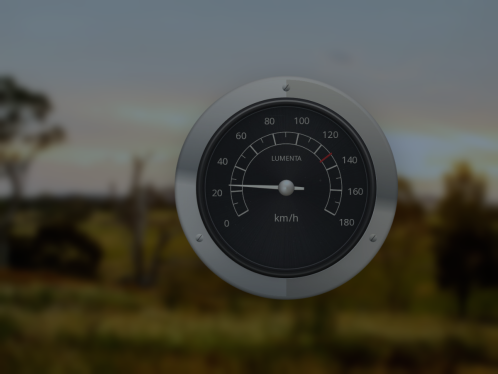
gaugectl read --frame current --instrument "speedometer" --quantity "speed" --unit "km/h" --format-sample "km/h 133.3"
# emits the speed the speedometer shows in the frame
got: km/h 25
